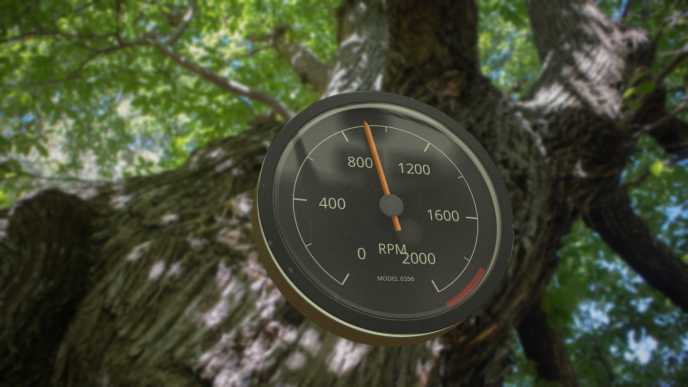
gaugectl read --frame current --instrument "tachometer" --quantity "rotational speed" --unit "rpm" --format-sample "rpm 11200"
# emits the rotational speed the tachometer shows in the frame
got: rpm 900
